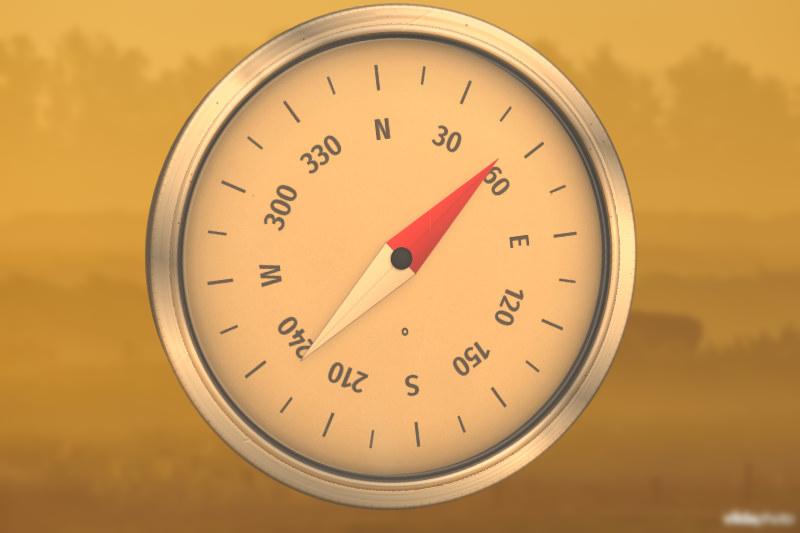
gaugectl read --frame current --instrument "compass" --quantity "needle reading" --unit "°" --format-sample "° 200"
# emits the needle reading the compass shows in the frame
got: ° 52.5
